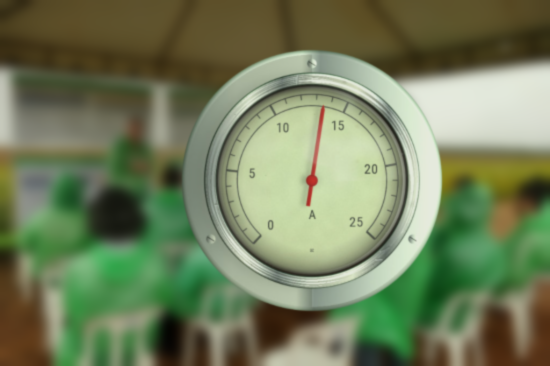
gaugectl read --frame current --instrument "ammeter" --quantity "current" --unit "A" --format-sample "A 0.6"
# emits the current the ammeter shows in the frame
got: A 13.5
